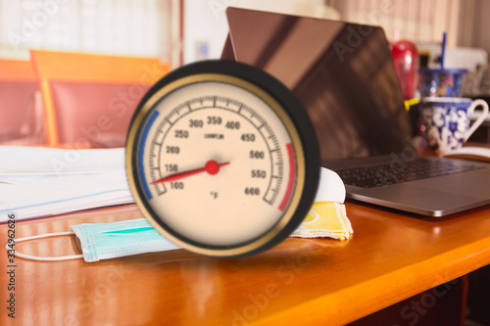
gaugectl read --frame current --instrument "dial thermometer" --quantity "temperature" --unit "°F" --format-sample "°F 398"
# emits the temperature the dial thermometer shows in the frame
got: °F 125
